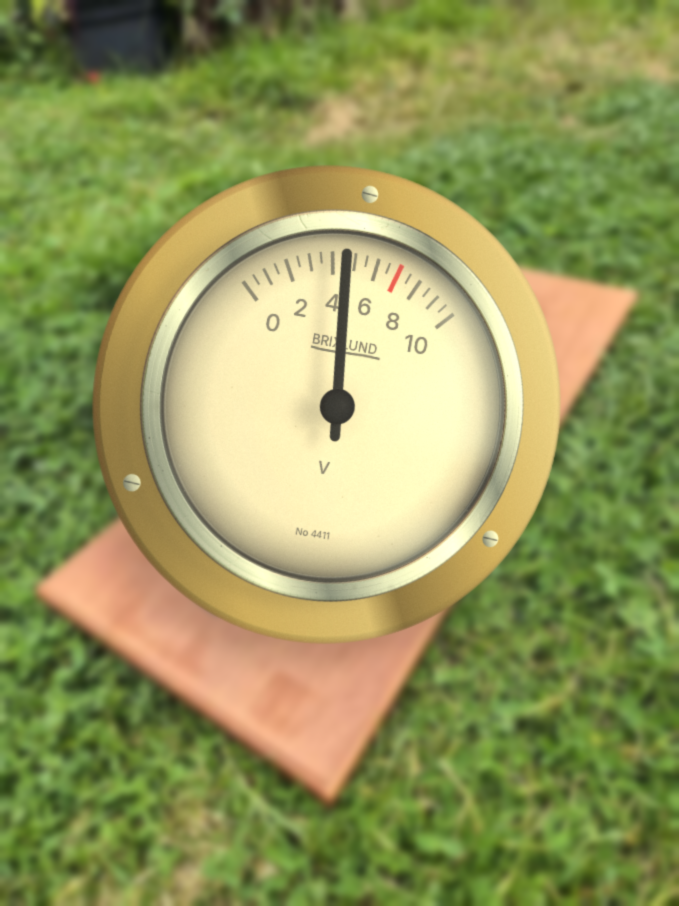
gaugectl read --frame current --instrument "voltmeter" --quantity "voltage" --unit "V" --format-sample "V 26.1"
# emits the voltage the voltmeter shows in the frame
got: V 4.5
